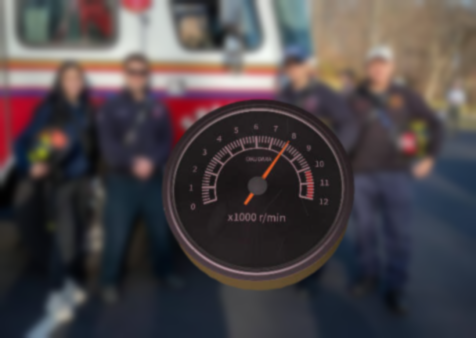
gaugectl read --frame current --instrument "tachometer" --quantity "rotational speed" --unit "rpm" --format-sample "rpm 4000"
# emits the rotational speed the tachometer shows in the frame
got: rpm 8000
